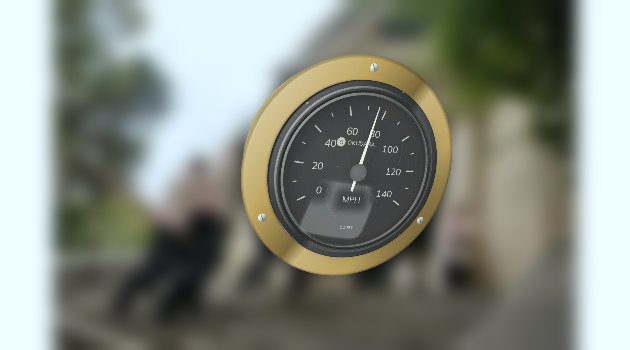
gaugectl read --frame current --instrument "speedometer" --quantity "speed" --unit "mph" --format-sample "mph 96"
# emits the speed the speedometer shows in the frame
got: mph 75
